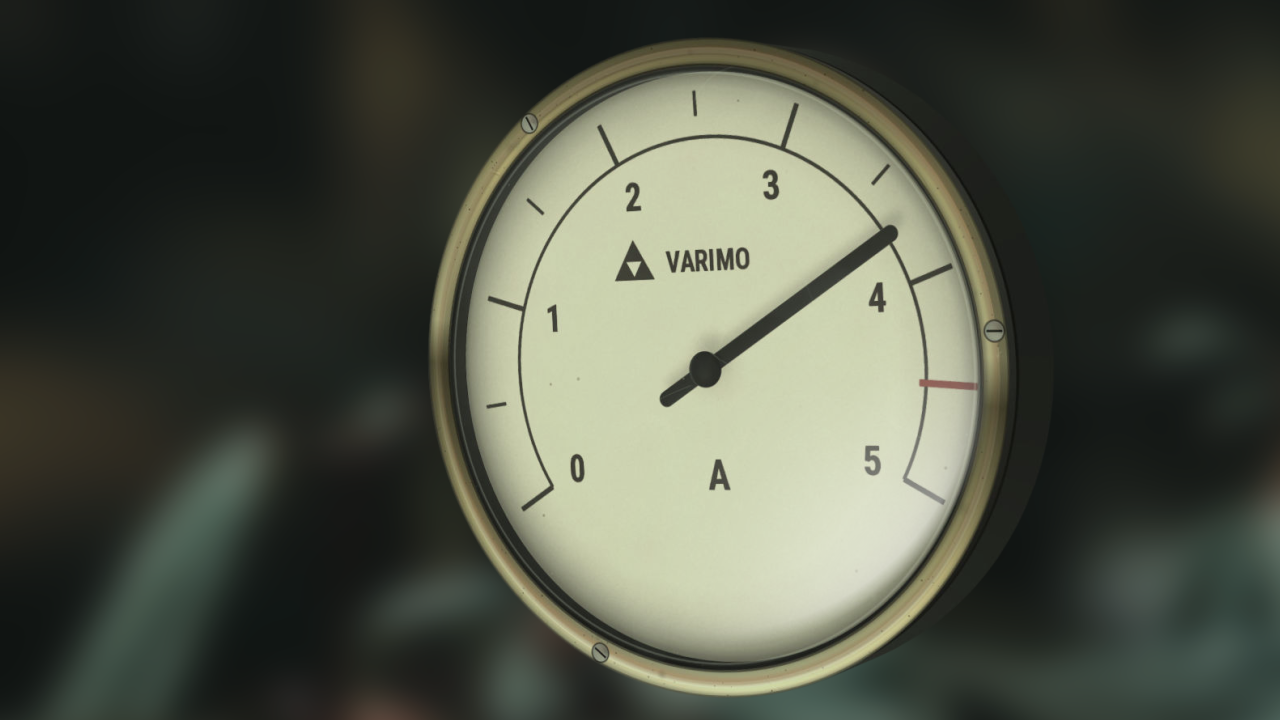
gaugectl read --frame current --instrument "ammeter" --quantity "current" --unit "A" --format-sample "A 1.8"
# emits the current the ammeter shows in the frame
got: A 3.75
